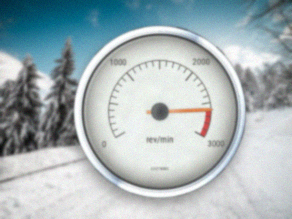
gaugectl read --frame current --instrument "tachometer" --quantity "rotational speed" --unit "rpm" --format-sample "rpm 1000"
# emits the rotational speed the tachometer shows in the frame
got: rpm 2600
